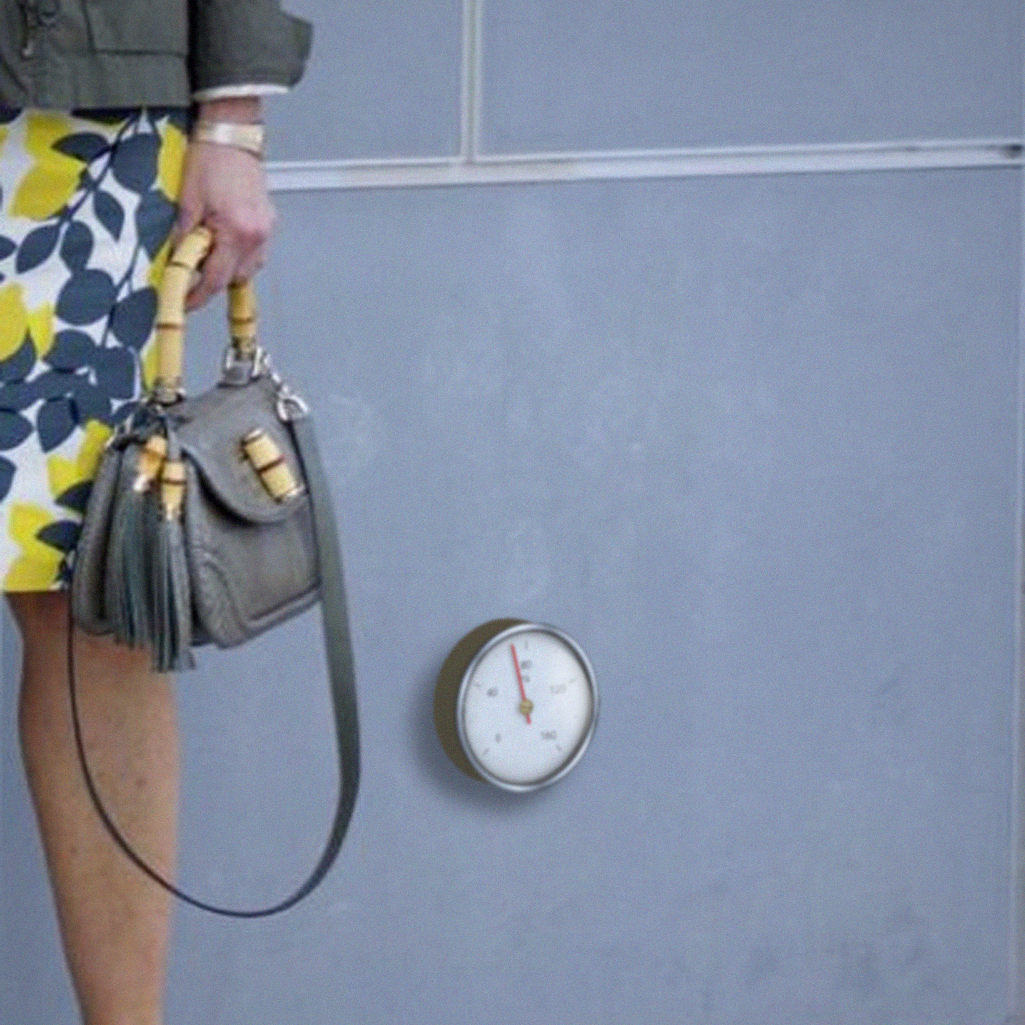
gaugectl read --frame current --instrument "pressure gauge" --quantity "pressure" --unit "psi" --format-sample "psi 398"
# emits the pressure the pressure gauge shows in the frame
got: psi 70
